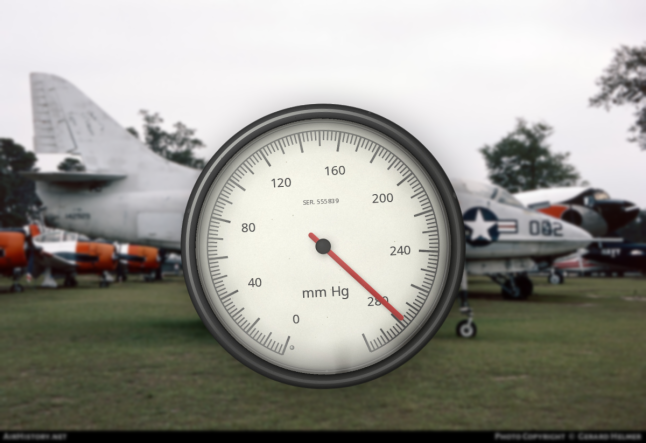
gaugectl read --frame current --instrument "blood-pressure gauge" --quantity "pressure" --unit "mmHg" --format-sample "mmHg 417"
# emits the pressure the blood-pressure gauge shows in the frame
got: mmHg 278
